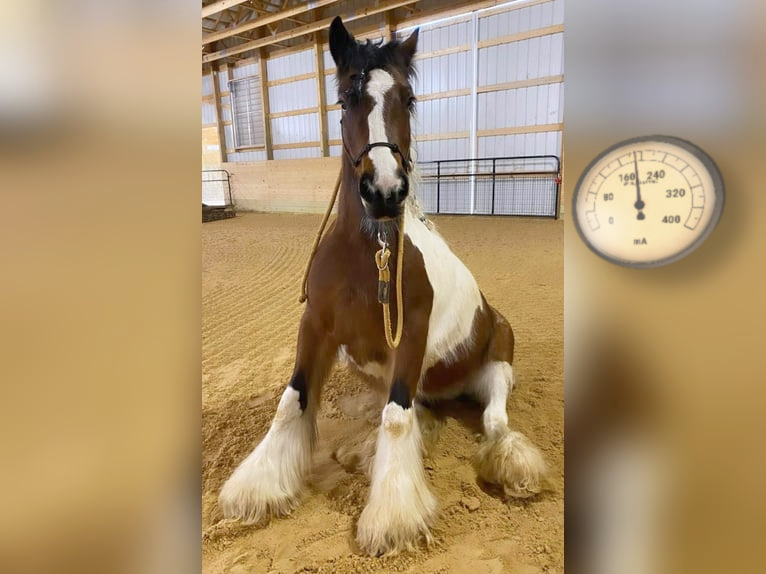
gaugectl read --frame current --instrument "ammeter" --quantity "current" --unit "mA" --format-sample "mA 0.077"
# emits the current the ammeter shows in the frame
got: mA 190
